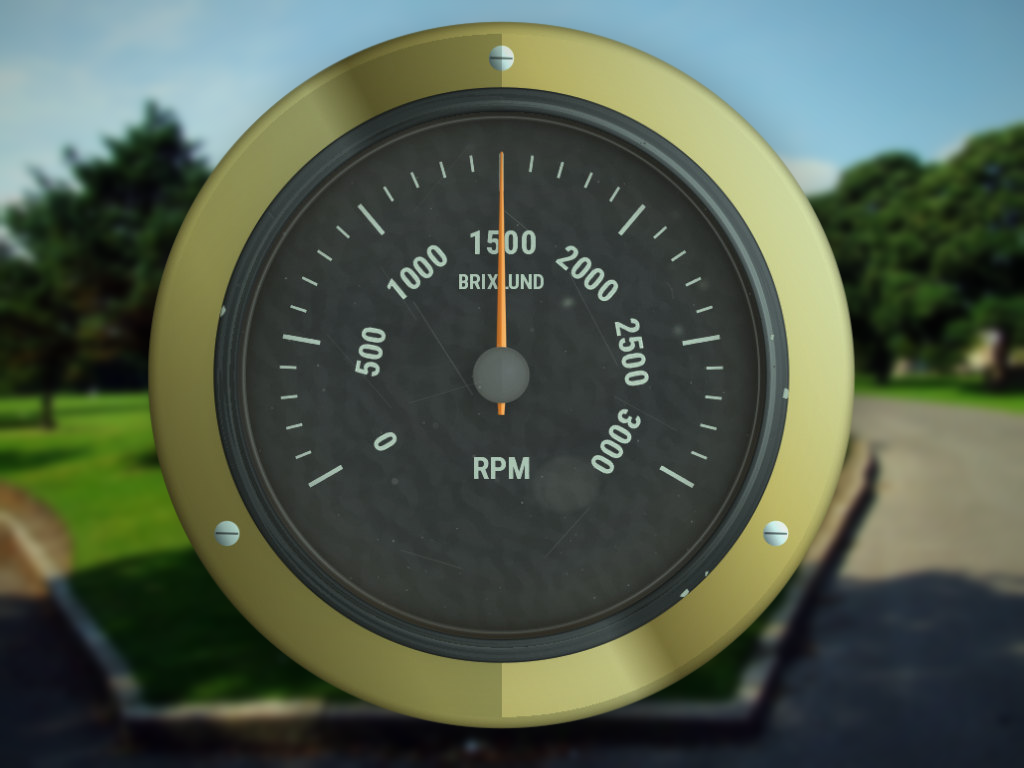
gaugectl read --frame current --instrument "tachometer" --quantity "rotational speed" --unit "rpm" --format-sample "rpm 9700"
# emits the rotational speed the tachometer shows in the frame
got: rpm 1500
